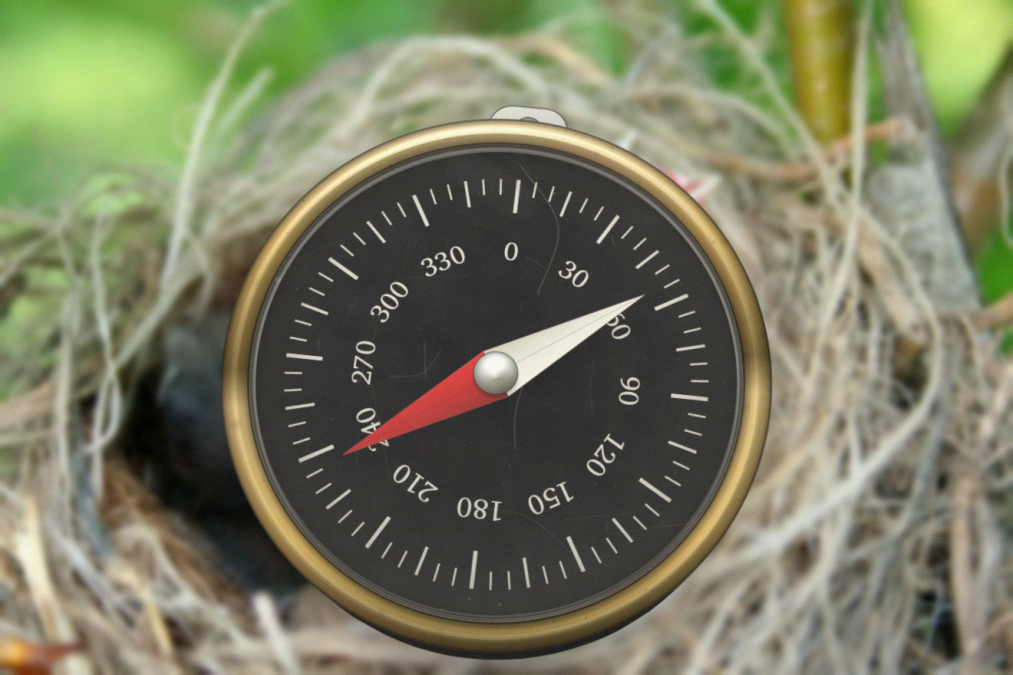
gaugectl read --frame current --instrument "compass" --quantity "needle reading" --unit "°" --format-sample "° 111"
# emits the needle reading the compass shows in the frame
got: ° 235
